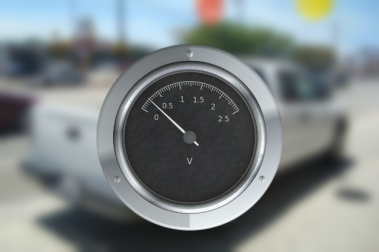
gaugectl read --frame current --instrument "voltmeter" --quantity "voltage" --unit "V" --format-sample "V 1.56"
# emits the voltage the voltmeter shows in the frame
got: V 0.25
